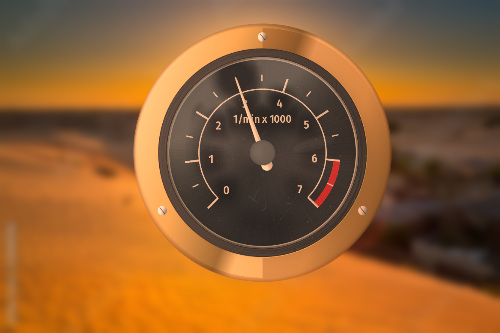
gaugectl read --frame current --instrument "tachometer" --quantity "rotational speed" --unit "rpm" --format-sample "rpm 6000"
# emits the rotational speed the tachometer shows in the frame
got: rpm 3000
